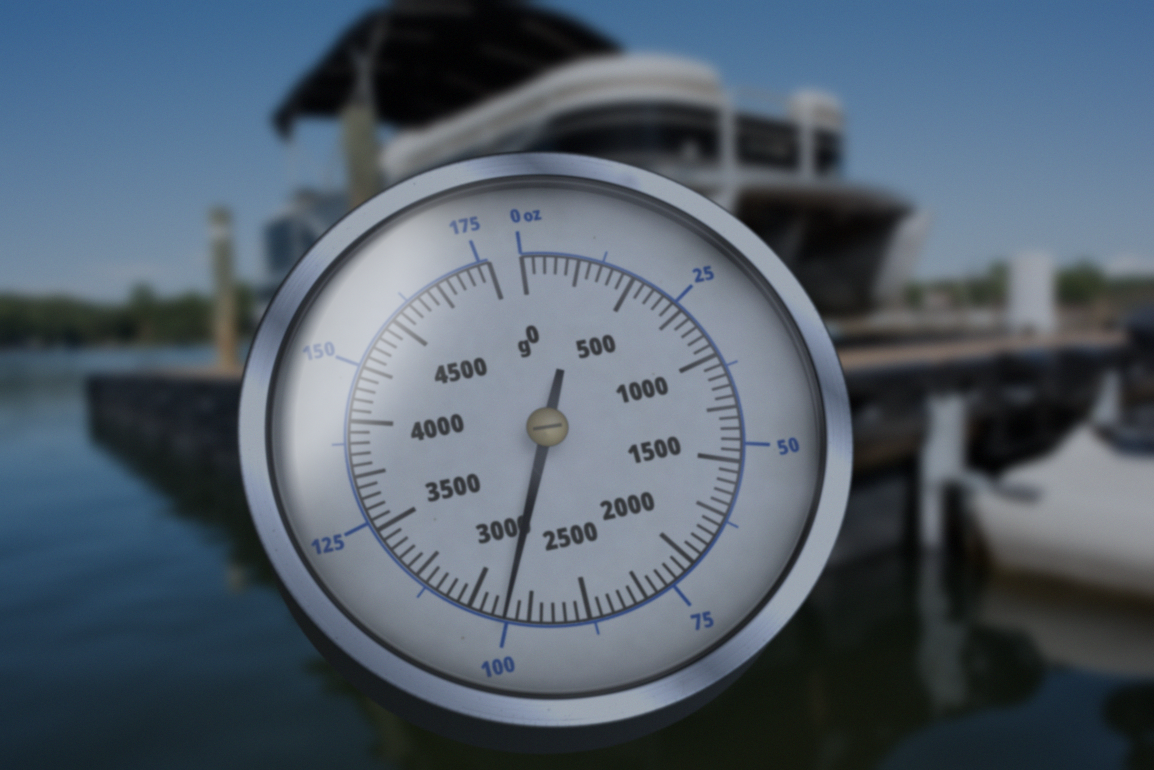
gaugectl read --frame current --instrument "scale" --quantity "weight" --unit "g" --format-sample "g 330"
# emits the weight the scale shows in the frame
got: g 2850
